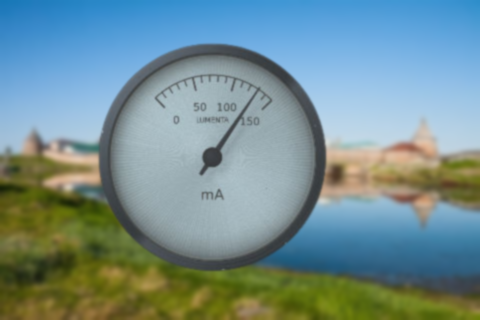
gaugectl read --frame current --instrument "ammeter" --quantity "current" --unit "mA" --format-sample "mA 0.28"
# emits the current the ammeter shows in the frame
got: mA 130
